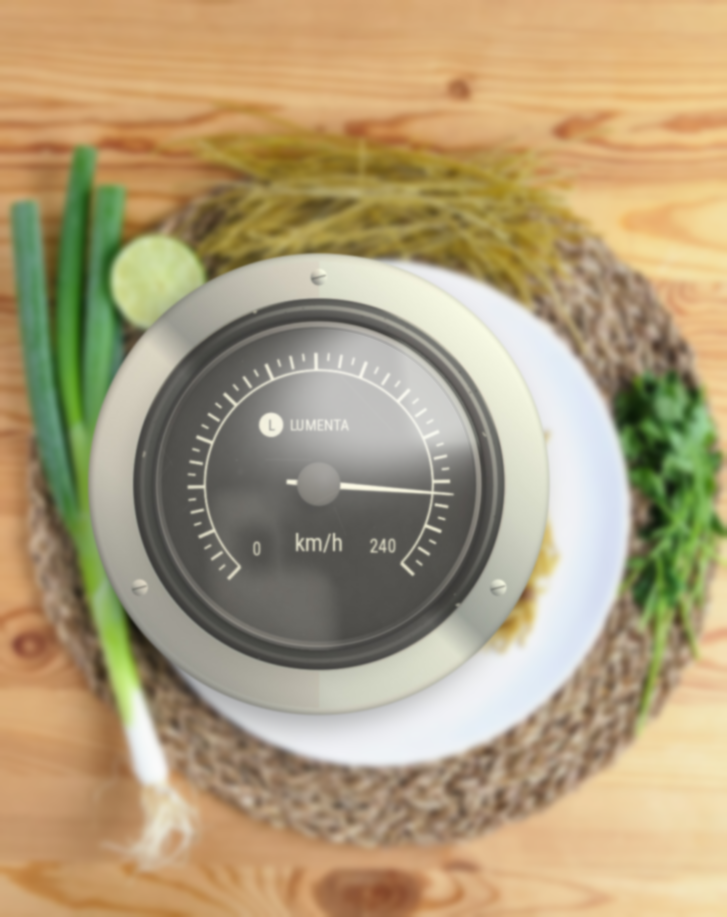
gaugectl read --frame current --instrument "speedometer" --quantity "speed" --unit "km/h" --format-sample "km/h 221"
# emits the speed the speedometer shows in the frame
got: km/h 205
